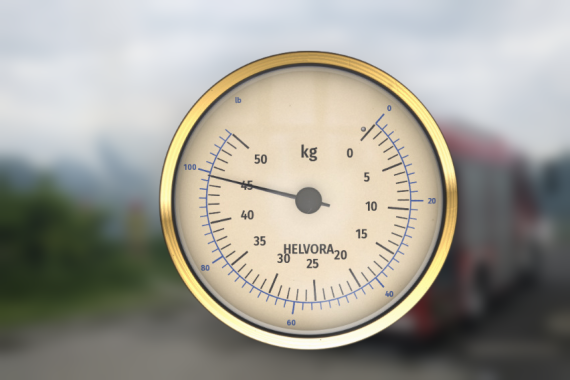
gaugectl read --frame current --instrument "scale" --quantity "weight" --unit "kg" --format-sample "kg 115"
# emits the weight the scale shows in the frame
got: kg 45
